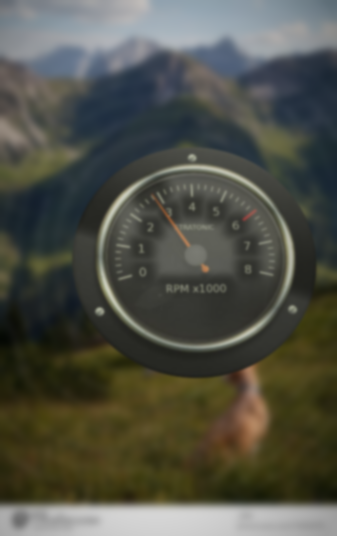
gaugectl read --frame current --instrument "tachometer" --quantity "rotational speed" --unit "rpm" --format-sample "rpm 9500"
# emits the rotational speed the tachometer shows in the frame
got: rpm 2800
